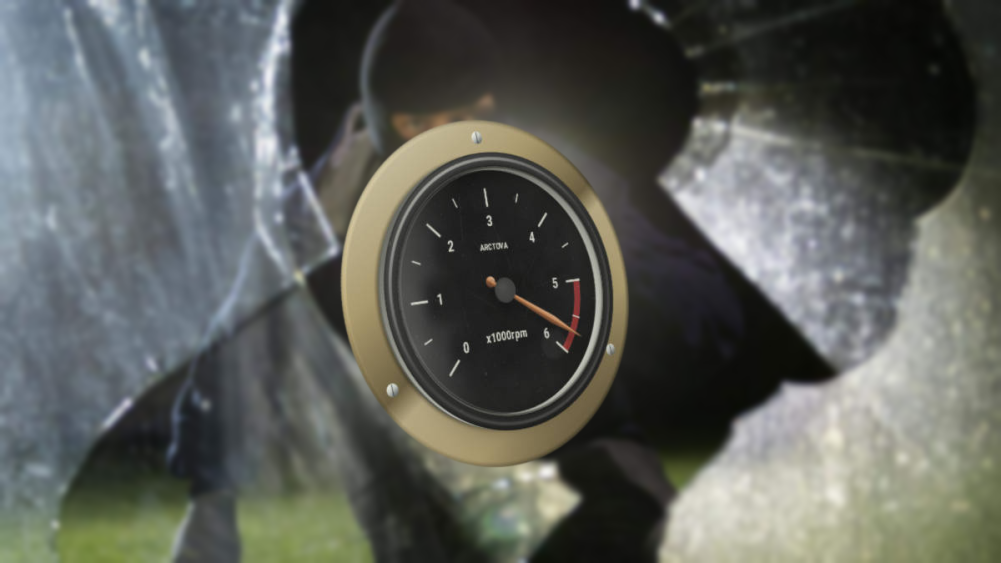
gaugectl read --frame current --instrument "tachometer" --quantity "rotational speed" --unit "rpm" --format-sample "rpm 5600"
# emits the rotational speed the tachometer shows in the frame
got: rpm 5750
